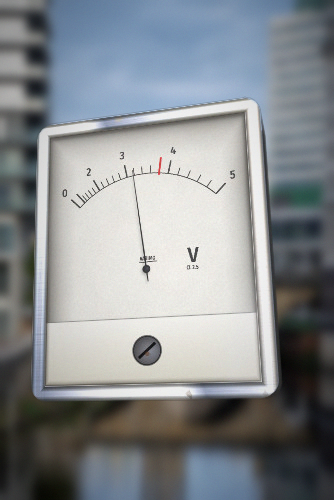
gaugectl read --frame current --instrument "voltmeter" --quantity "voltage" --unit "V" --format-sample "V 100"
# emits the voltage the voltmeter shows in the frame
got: V 3.2
